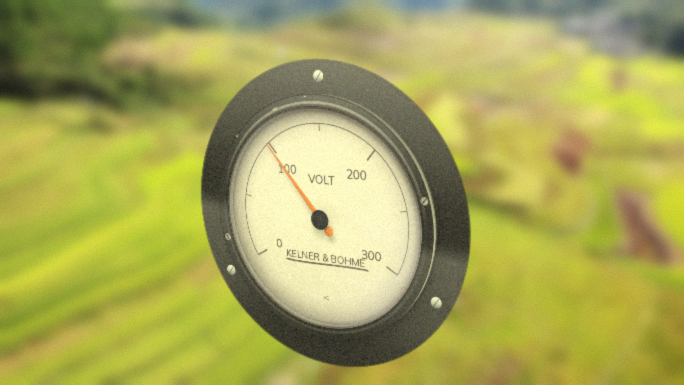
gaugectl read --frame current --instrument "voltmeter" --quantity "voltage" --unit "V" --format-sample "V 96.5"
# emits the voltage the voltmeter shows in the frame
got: V 100
